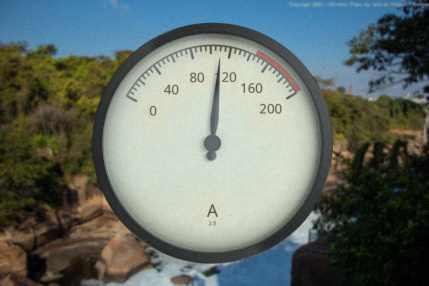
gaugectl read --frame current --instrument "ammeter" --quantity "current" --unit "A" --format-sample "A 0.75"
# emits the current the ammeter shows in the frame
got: A 110
